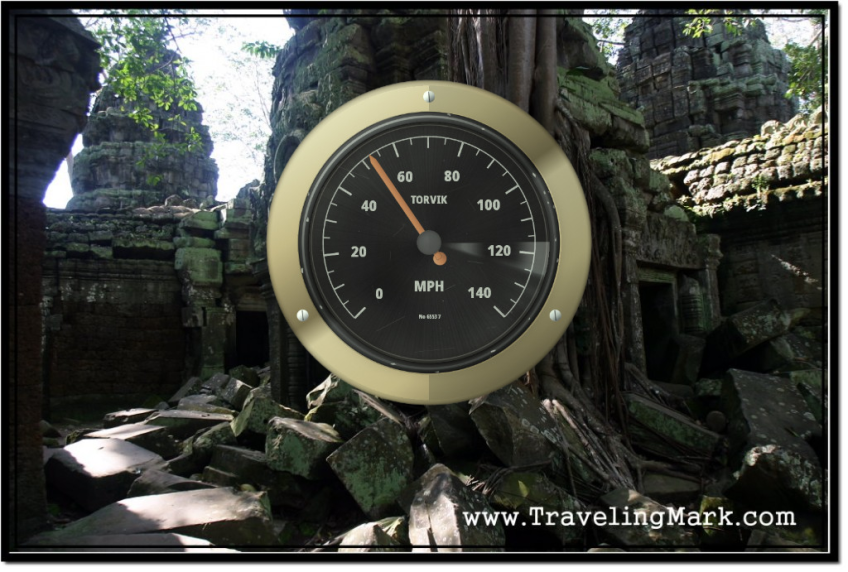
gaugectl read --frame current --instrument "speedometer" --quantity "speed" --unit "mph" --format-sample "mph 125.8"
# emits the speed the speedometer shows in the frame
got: mph 52.5
